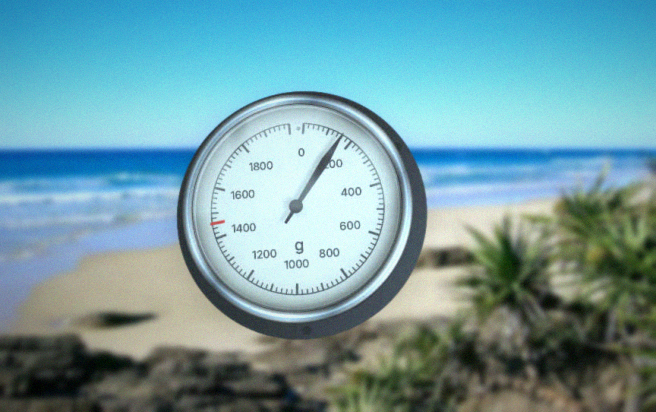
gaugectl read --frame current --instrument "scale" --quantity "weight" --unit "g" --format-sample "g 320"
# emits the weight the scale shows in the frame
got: g 160
